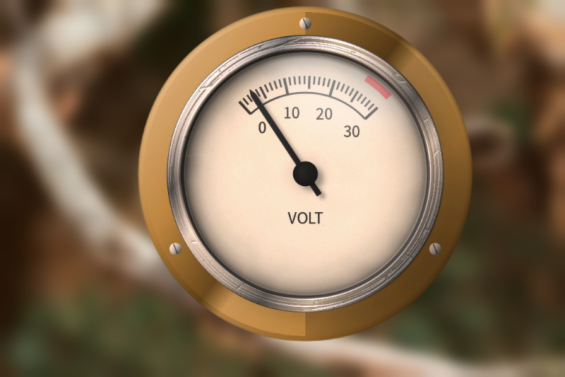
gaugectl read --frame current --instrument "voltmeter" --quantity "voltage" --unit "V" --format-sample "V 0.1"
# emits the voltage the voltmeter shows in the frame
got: V 3
